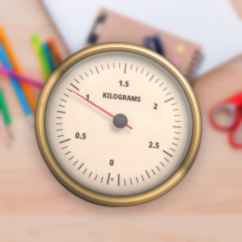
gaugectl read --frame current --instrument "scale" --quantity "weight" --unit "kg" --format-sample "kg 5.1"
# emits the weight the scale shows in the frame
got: kg 0.95
